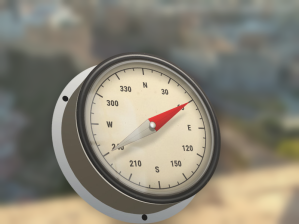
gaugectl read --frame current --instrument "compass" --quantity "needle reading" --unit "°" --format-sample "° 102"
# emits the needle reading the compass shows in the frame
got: ° 60
